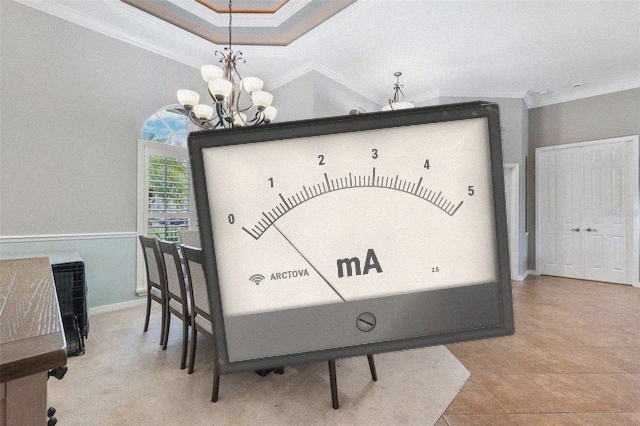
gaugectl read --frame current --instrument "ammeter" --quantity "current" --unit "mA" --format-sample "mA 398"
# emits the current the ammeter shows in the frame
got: mA 0.5
